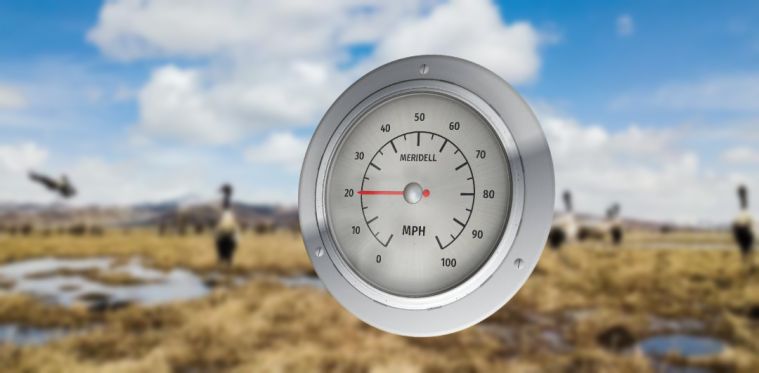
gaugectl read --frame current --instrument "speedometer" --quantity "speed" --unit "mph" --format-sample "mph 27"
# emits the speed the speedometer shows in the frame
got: mph 20
